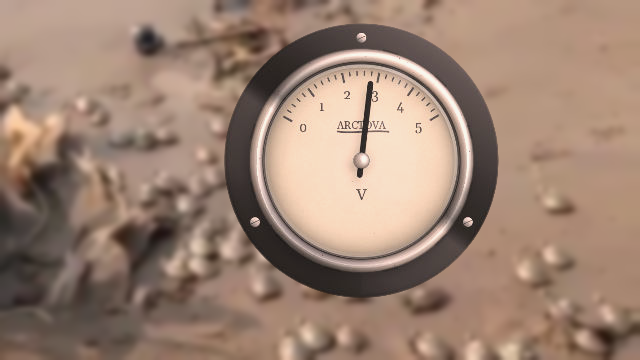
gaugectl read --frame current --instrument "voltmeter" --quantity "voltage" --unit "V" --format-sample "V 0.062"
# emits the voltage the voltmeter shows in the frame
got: V 2.8
